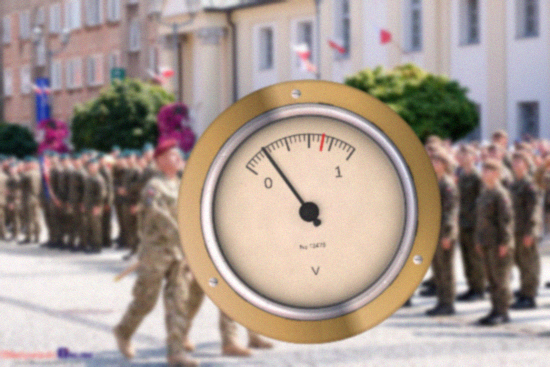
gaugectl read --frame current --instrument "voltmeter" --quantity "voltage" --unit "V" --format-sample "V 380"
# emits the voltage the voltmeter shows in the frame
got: V 0.2
